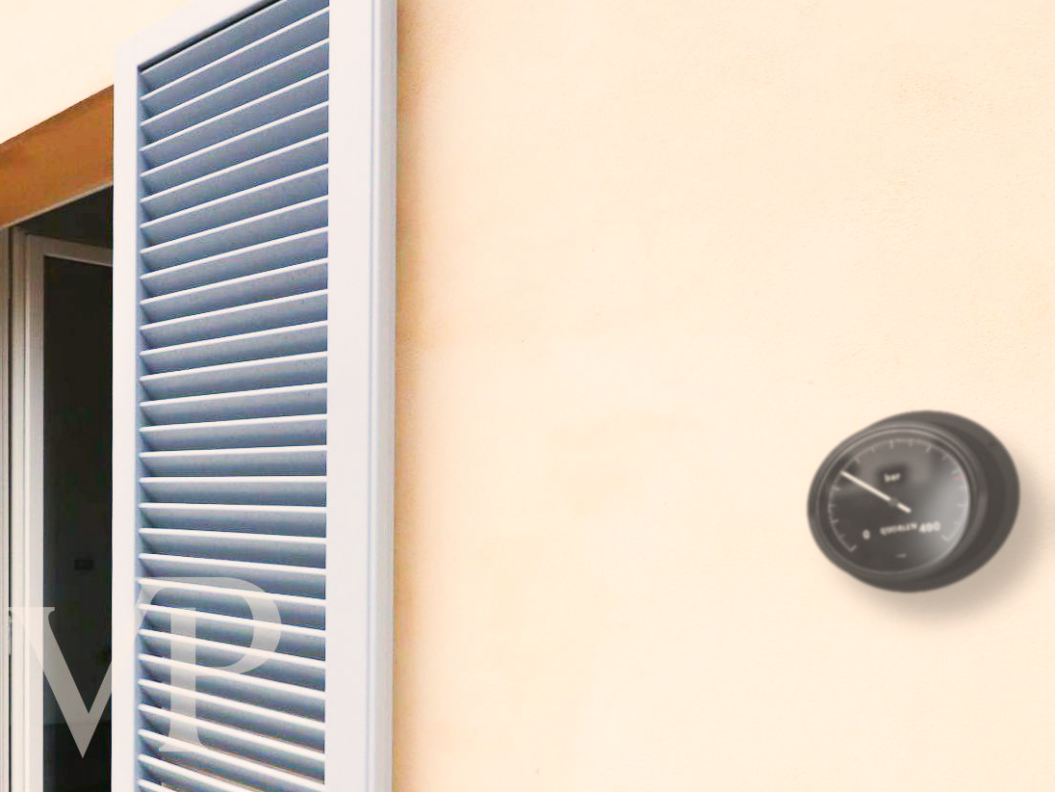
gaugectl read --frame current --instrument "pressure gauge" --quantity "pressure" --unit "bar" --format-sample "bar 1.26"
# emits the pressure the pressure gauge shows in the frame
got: bar 125
